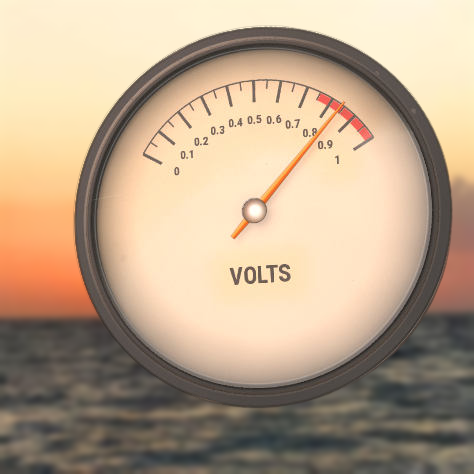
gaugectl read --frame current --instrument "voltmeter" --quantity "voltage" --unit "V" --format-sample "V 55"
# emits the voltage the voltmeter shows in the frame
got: V 0.85
